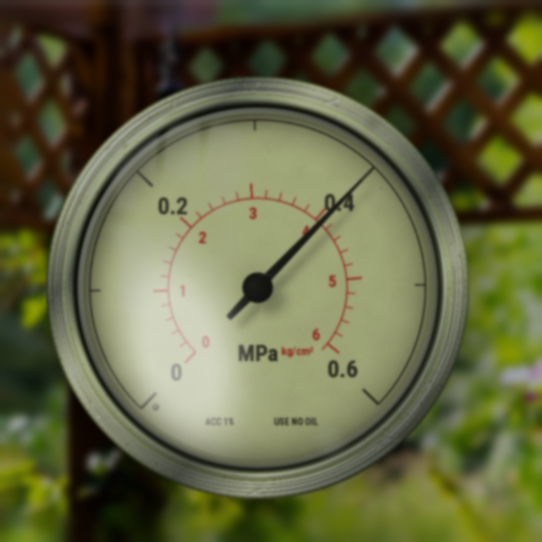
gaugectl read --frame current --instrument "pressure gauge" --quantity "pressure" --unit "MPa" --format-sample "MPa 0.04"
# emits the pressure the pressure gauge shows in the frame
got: MPa 0.4
